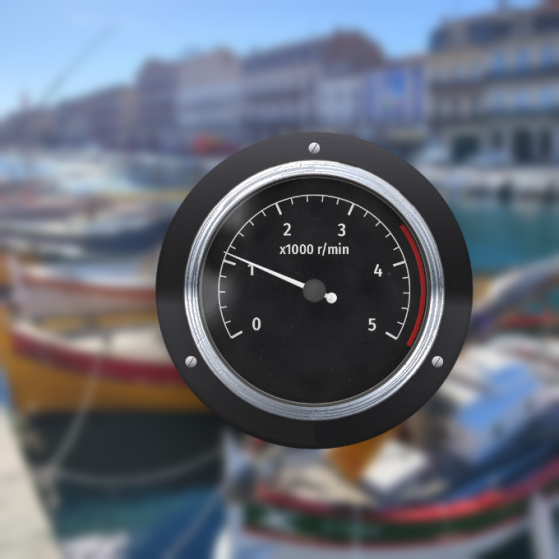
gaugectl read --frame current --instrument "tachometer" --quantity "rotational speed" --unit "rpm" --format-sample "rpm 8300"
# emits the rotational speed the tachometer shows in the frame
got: rpm 1100
